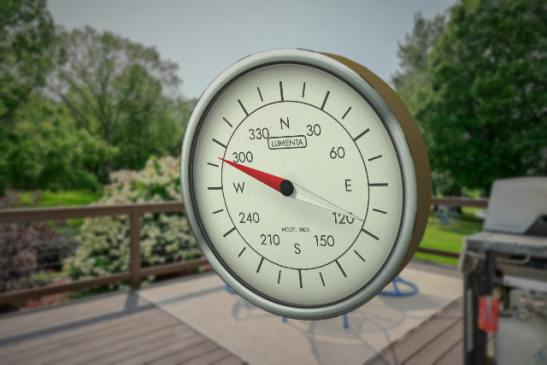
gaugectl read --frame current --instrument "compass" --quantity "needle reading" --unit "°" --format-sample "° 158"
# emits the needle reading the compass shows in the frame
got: ° 292.5
